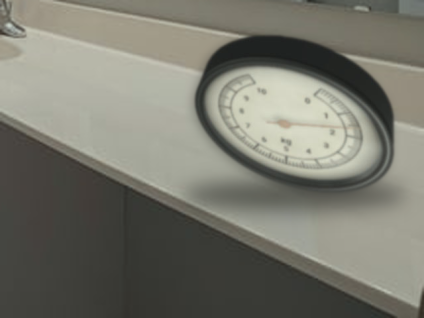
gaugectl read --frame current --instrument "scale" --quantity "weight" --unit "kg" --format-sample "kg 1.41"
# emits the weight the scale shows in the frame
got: kg 1.5
